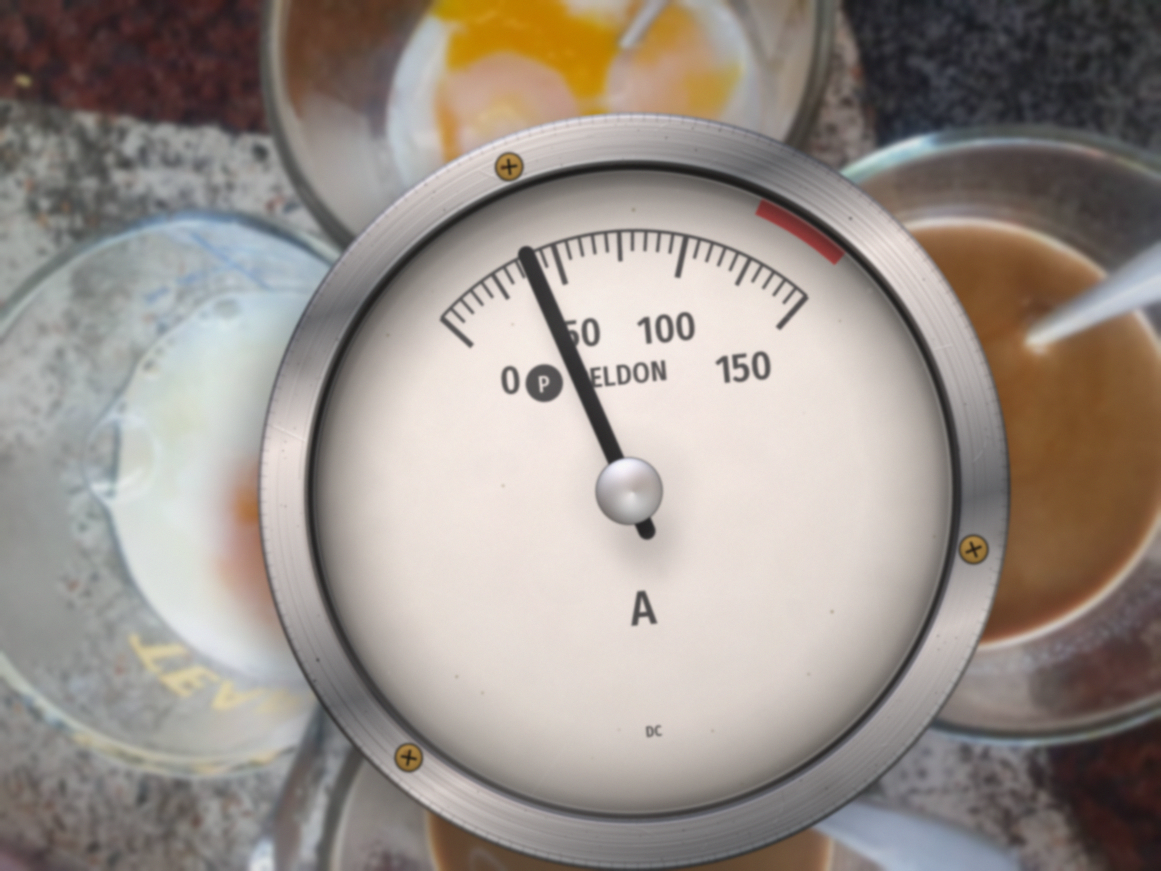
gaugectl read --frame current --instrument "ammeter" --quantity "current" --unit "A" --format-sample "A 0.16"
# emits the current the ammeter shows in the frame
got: A 40
